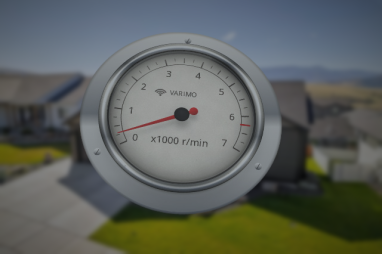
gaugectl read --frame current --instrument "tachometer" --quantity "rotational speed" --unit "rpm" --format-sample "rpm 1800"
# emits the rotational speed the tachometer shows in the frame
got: rpm 250
